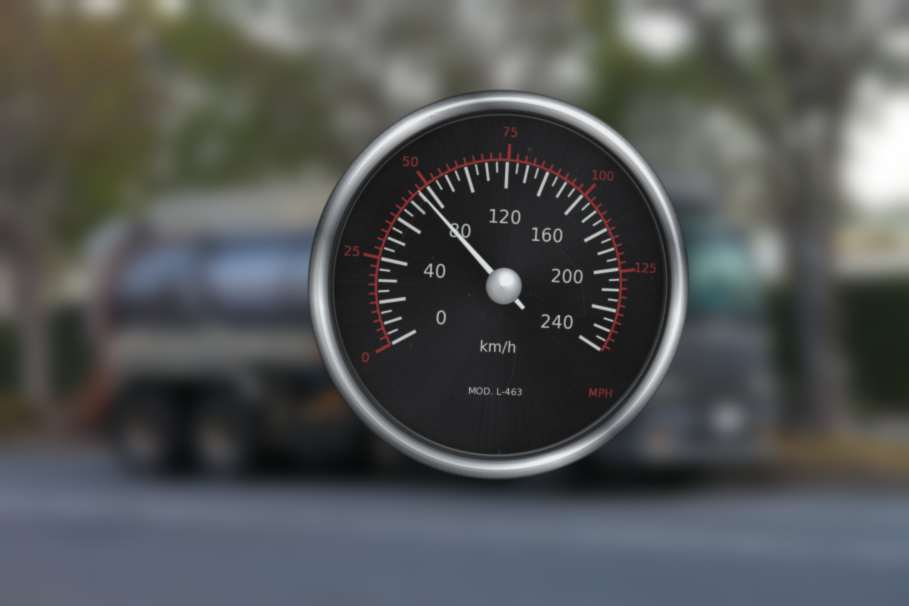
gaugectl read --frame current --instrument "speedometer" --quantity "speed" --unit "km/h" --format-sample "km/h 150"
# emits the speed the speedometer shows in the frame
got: km/h 75
